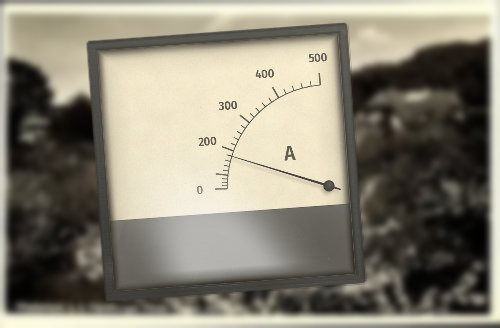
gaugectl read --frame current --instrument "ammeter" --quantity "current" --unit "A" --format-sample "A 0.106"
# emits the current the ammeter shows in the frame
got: A 180
